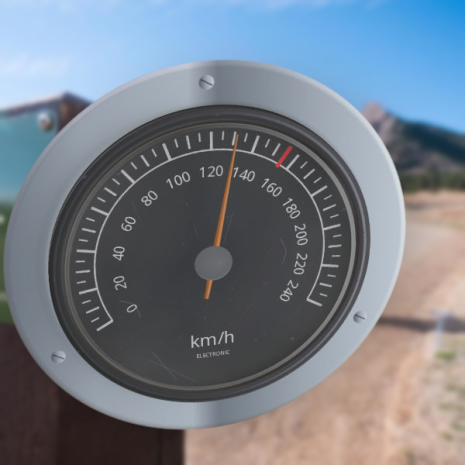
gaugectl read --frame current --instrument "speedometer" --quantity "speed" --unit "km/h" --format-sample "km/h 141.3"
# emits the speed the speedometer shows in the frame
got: km/h 130
